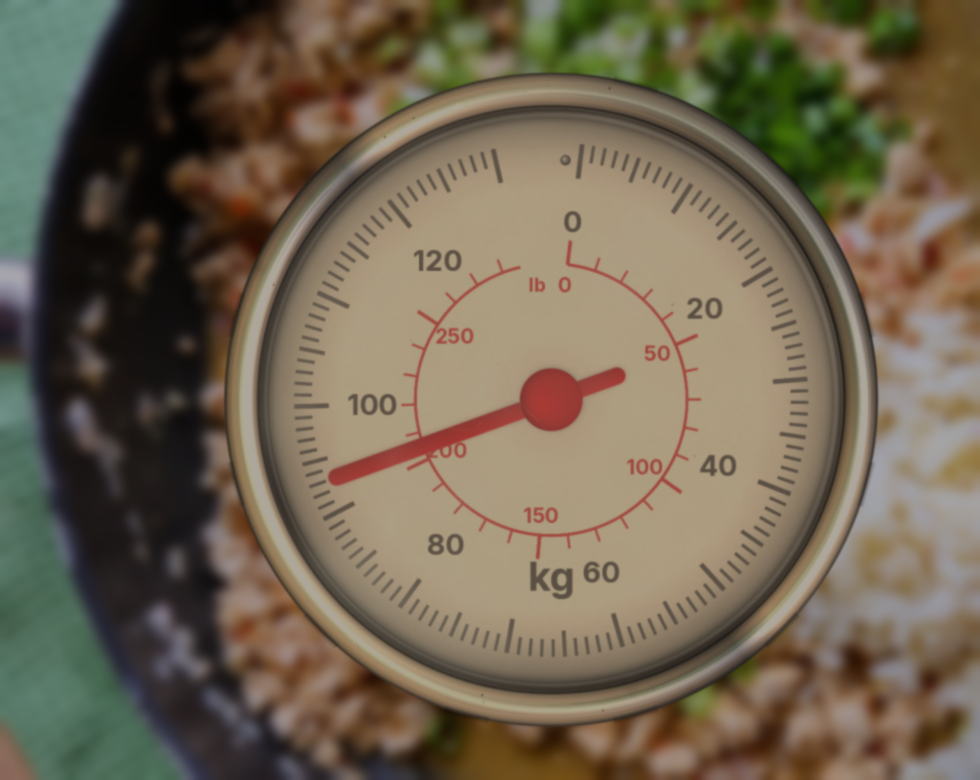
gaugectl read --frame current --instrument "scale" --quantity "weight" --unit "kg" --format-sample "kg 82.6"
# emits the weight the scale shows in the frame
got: kg 93
